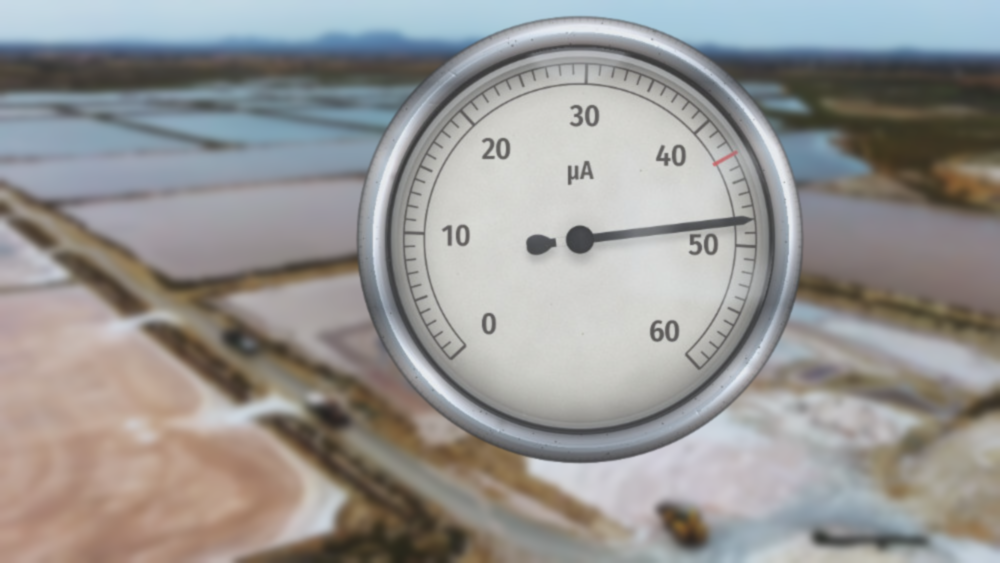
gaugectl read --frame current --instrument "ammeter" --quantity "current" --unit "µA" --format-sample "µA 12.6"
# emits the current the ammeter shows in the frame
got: µA 48
